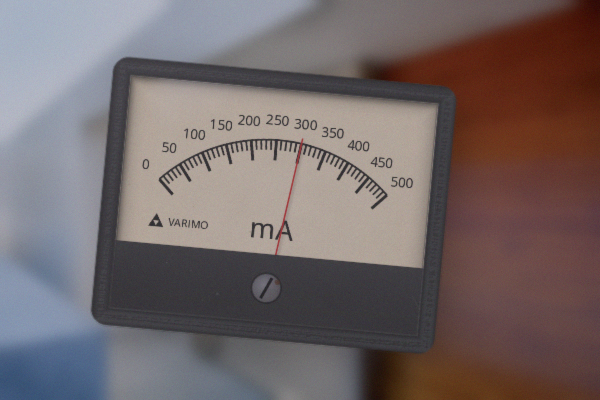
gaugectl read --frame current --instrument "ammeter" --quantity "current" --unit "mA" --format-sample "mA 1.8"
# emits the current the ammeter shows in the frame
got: mA 300
